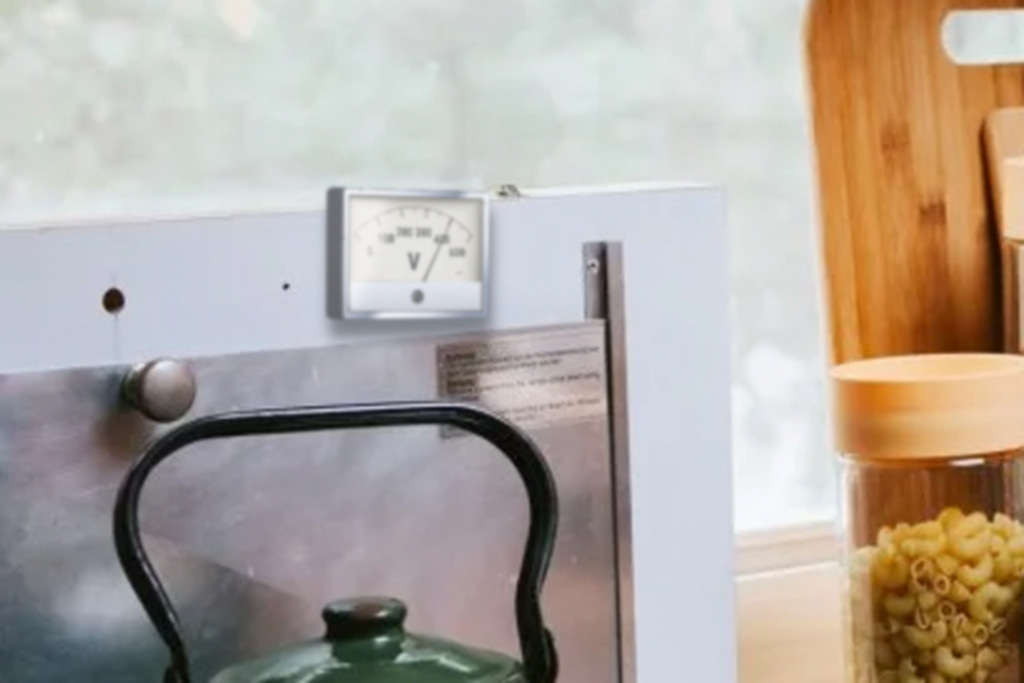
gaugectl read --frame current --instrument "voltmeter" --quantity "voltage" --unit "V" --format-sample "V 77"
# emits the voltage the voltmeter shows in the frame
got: V 400
